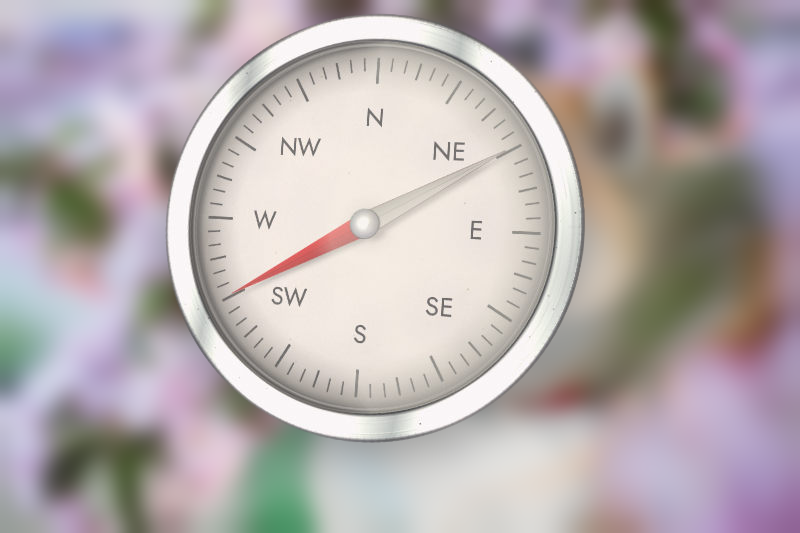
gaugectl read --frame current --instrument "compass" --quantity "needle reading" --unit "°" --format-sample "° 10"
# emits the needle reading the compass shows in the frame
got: ° 240
